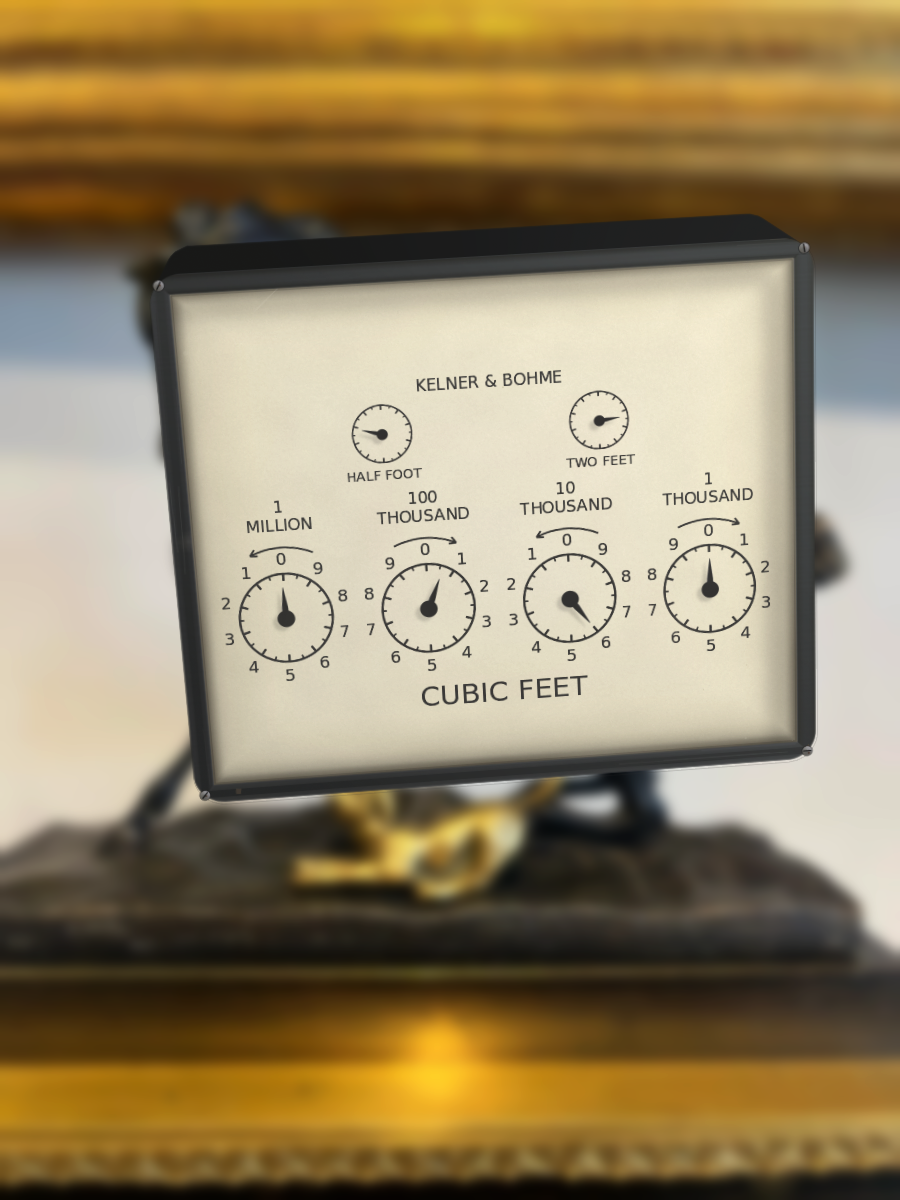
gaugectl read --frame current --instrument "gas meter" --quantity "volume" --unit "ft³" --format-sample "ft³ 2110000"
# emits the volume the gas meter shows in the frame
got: ft³ 6000
